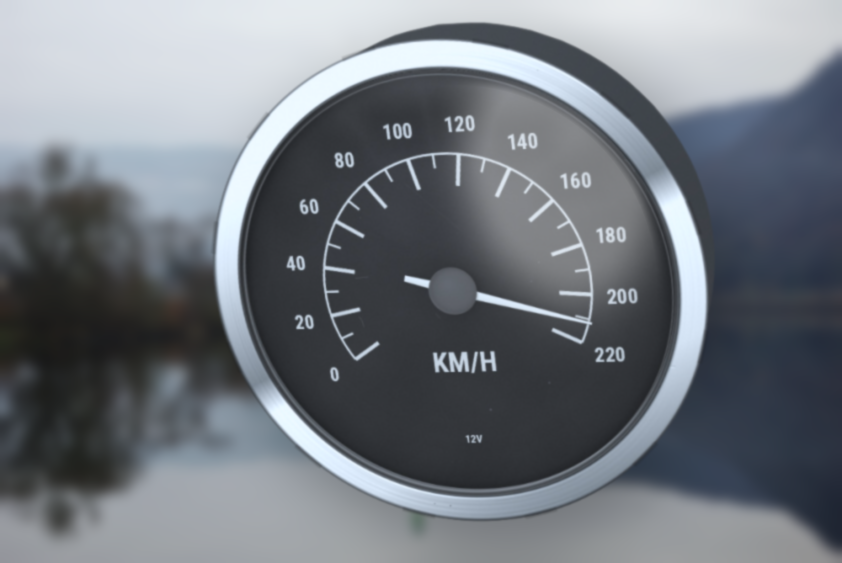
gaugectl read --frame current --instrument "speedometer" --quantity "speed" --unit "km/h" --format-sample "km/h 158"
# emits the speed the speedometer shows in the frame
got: km/h 210
